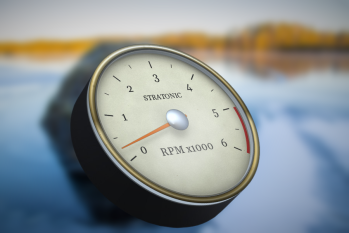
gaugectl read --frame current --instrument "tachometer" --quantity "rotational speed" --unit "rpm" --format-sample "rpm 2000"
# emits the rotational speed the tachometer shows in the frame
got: rpm 250
